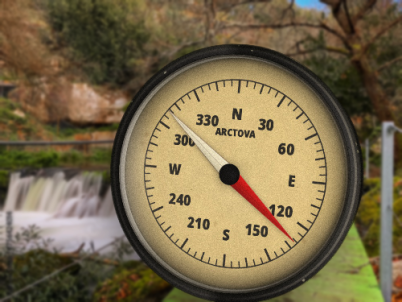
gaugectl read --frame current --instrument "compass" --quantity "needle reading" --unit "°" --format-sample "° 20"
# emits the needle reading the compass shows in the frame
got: ° 130
